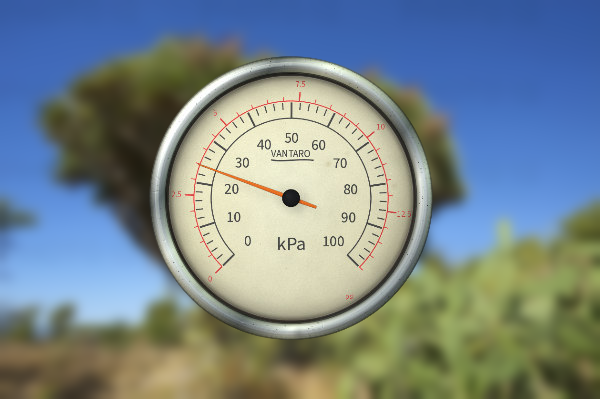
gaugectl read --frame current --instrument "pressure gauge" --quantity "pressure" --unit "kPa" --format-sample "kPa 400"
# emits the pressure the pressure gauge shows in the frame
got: kPa 24
